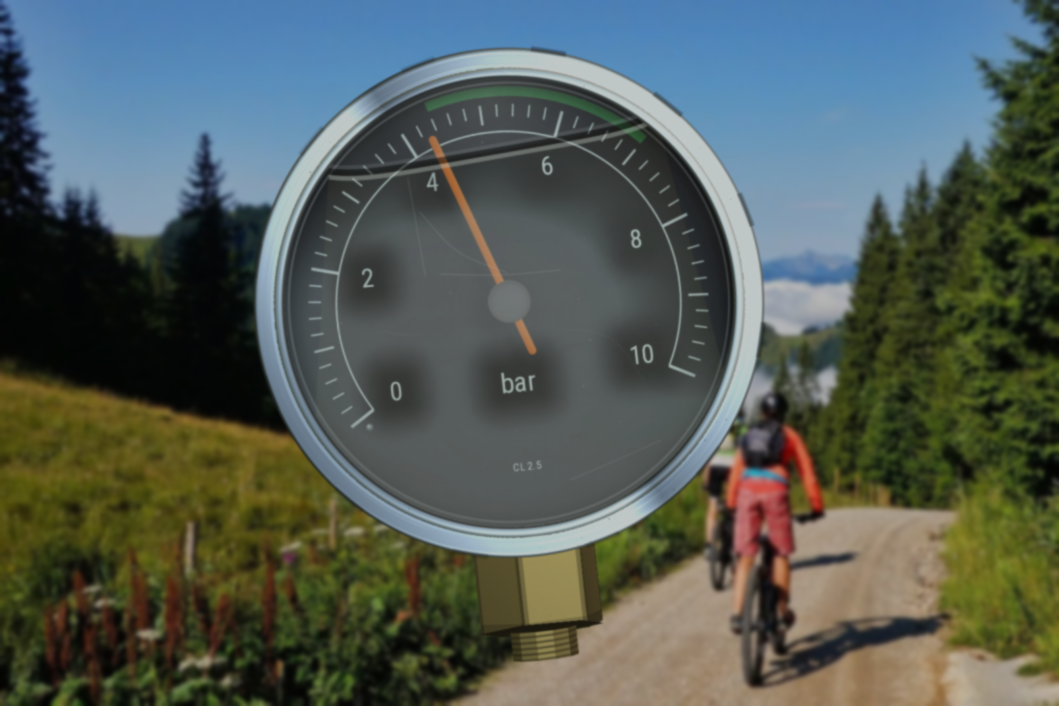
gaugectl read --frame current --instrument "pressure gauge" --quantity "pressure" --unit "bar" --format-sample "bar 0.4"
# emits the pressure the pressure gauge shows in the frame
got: bar 4.3
